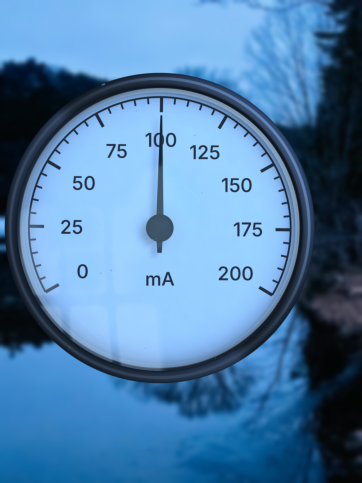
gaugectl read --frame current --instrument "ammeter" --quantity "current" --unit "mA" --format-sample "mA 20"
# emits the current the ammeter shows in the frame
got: mA 100
